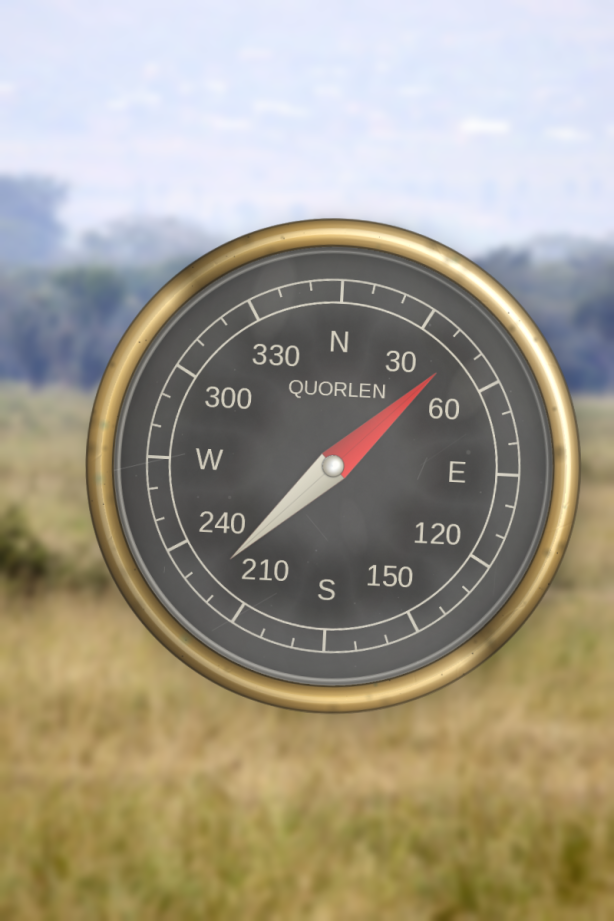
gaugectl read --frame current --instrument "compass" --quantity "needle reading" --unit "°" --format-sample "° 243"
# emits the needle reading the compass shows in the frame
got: ° 45
